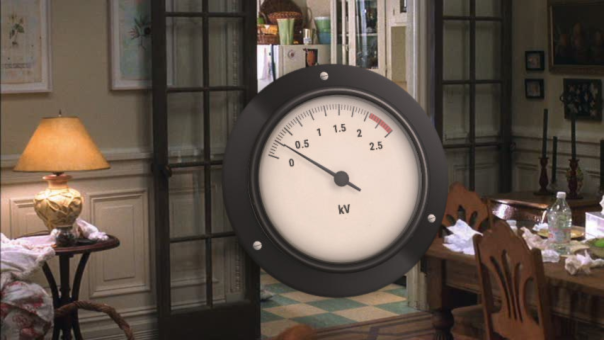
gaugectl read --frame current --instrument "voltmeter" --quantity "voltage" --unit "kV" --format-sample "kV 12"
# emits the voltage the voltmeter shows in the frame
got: kV 0.25
